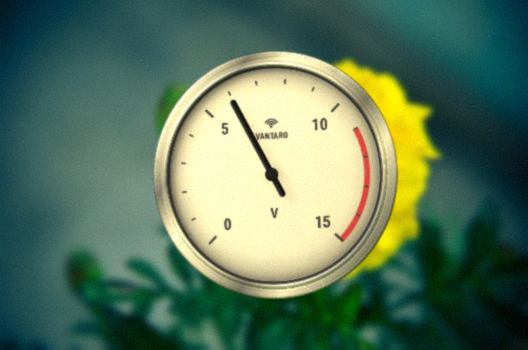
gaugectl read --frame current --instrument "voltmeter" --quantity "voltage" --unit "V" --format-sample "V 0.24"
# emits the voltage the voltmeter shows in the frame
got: V 6
